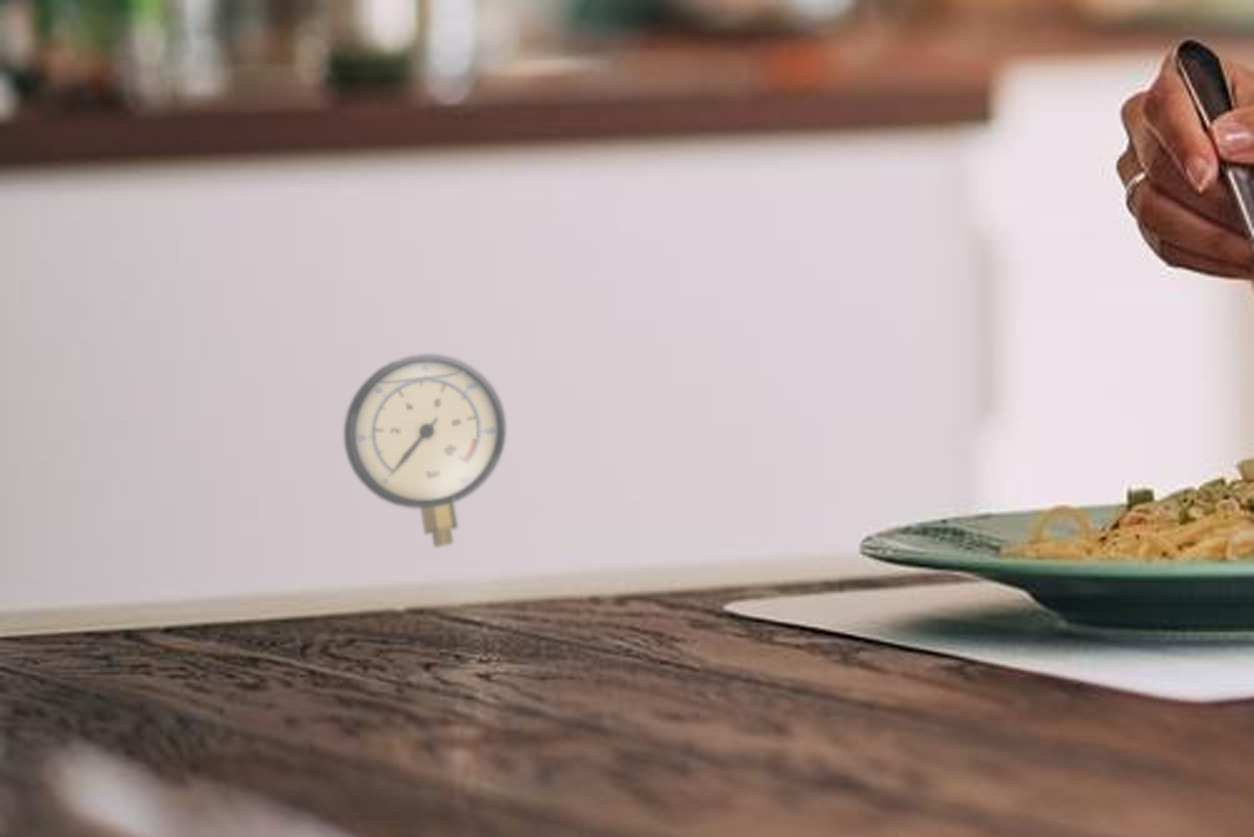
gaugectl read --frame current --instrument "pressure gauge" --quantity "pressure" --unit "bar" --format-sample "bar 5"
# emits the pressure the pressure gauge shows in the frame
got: bar 0
